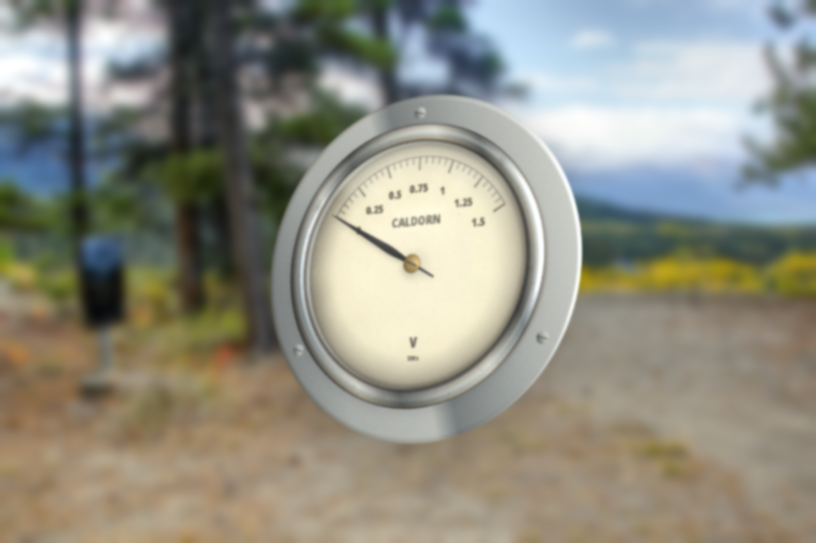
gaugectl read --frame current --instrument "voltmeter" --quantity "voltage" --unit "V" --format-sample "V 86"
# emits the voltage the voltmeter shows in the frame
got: V 0
